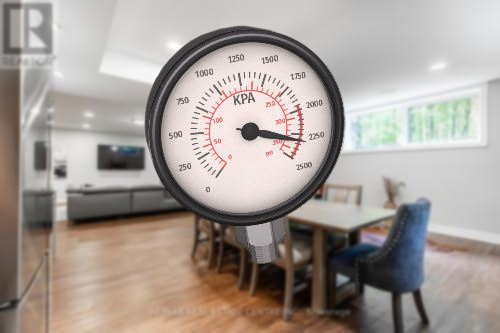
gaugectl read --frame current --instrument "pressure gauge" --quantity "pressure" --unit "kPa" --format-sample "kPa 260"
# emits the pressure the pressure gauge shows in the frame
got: kPa 2300
